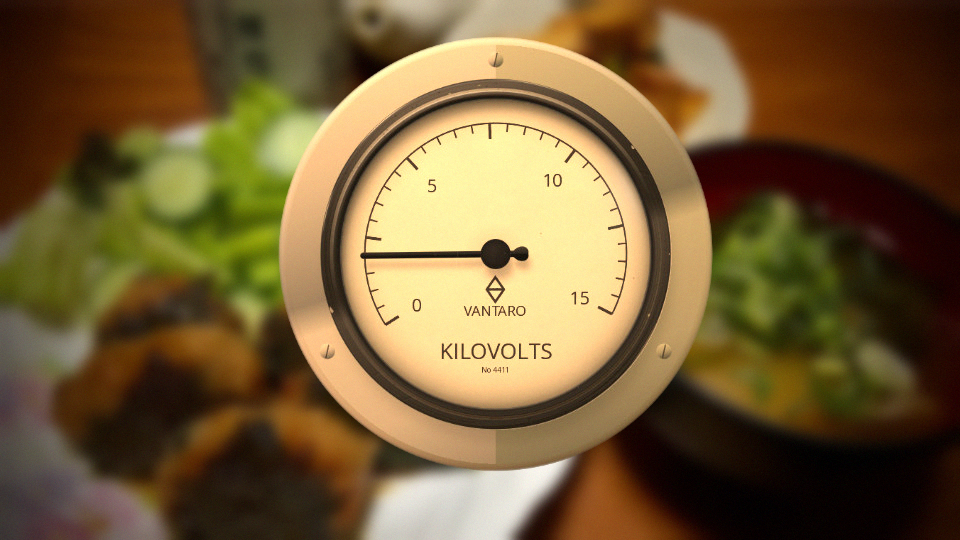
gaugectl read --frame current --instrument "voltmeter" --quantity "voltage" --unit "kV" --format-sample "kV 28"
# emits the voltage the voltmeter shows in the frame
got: kV 2
